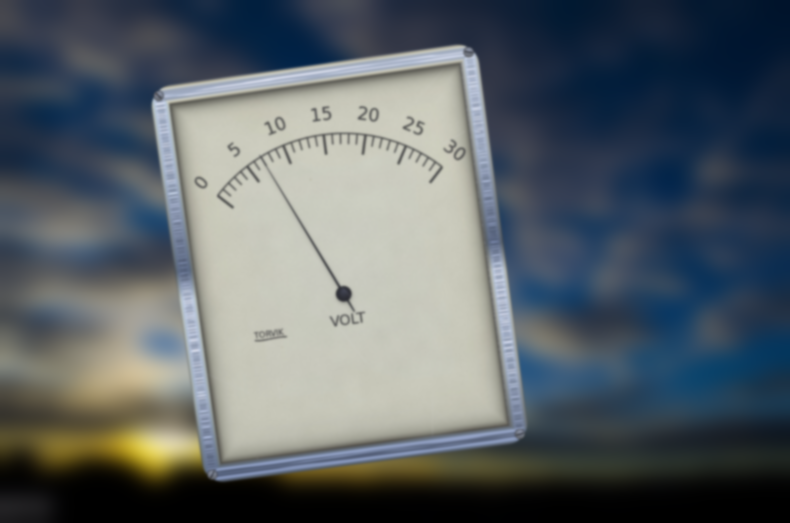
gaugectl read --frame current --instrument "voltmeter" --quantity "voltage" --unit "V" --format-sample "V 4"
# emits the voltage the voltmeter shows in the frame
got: V 7
